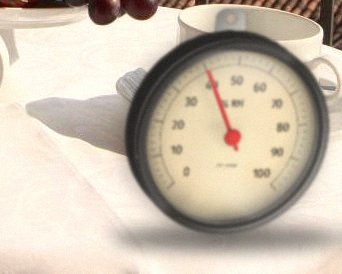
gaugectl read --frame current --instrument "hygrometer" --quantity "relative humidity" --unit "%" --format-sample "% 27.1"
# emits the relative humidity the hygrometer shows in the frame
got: % 40
